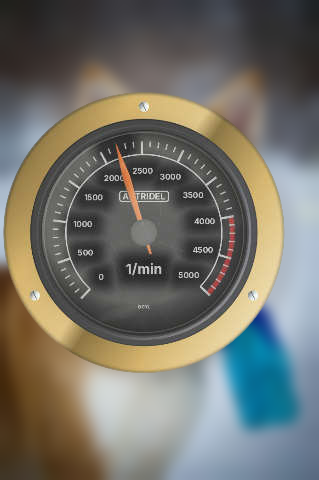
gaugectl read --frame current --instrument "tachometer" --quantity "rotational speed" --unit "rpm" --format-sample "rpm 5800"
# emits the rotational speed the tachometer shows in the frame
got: rpm 2200
